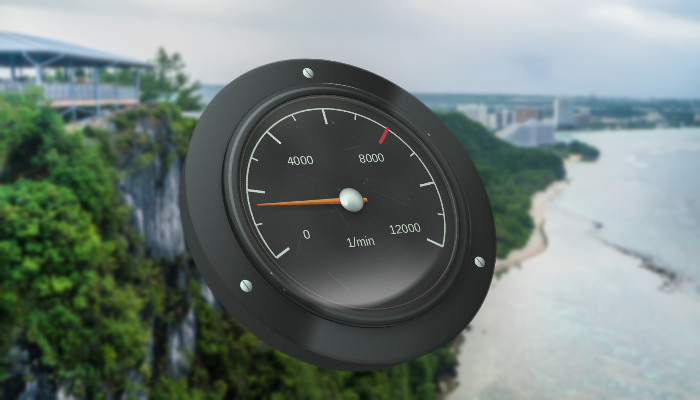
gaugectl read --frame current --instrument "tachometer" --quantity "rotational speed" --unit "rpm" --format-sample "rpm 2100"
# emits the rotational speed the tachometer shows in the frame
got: rpm 1500
